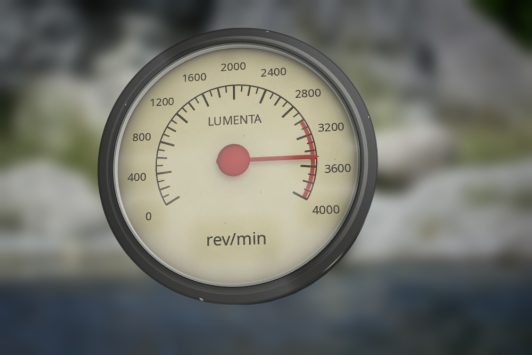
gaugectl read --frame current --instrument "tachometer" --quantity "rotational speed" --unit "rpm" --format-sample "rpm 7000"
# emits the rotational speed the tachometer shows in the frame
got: rpm 3500
